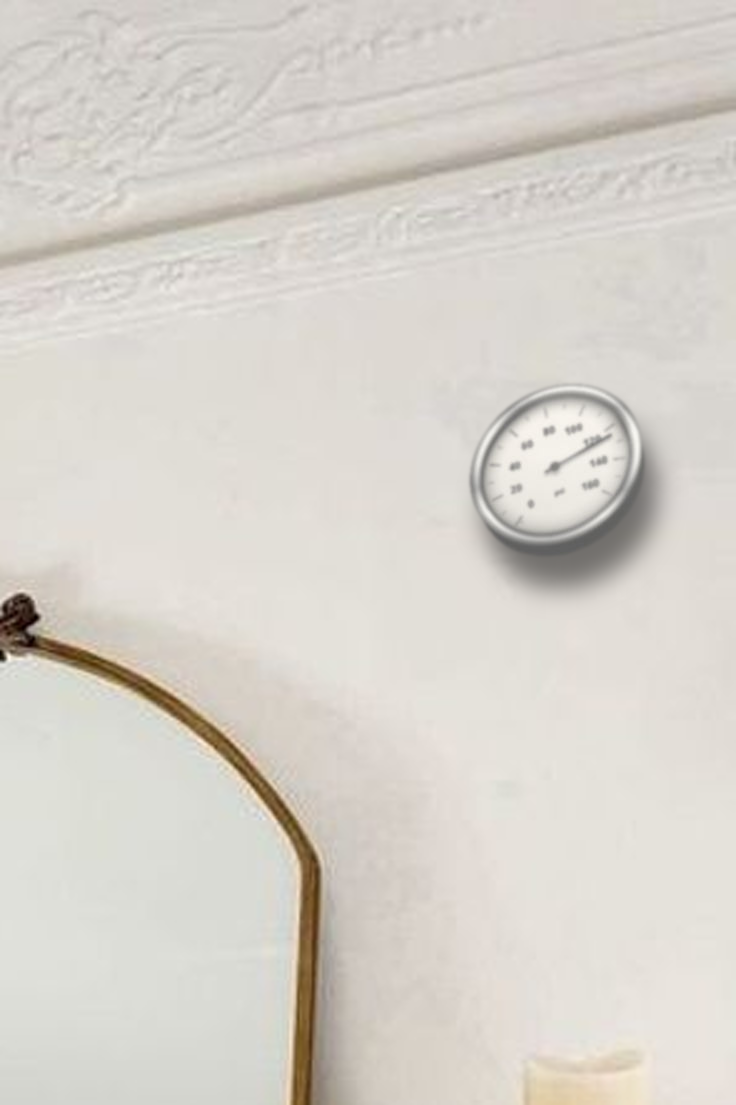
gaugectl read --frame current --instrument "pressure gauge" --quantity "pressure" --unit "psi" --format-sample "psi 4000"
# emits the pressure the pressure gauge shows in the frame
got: psi 125
